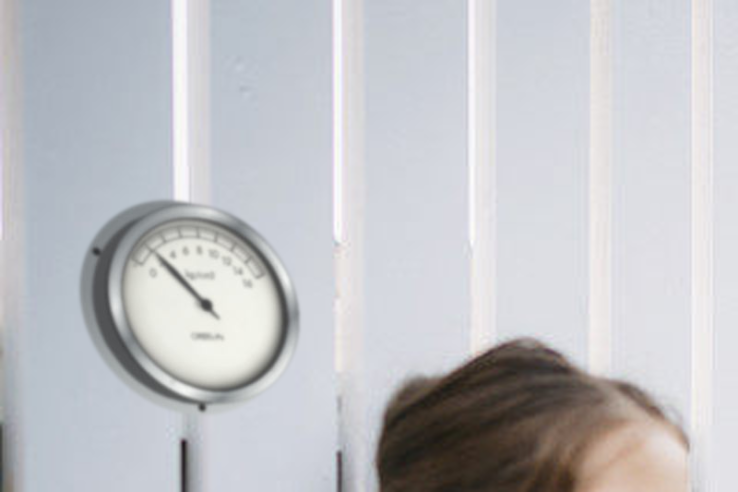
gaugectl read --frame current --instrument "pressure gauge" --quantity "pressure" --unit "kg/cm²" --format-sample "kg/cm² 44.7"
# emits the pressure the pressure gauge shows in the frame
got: kg/cm² 2
